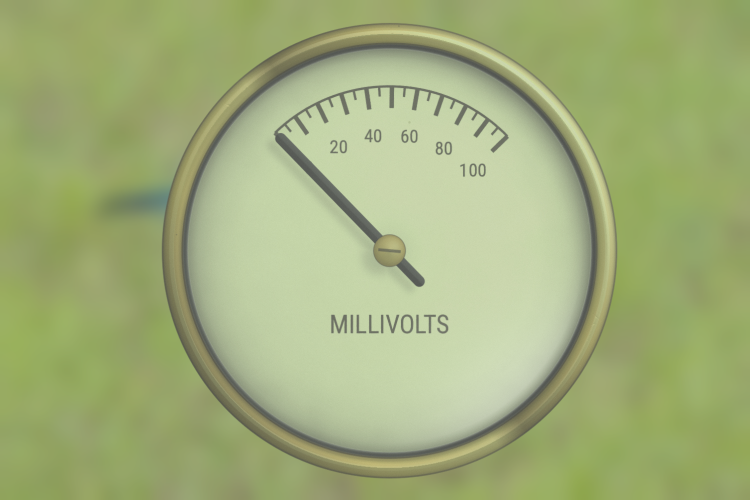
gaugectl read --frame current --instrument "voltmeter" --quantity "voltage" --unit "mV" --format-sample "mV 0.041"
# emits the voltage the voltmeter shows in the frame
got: mV 0
